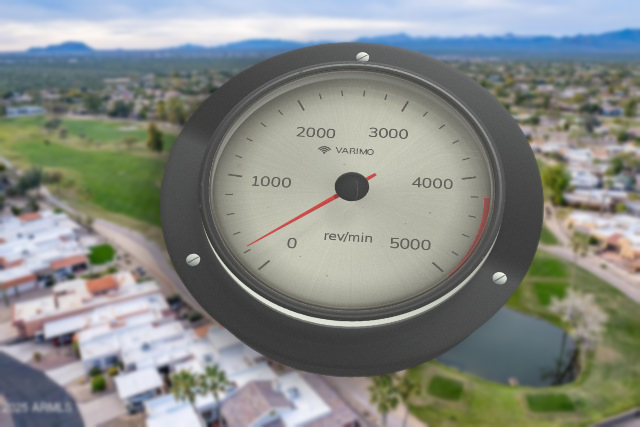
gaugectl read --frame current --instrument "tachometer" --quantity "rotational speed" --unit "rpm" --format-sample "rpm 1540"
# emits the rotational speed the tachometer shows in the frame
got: rpm 200
